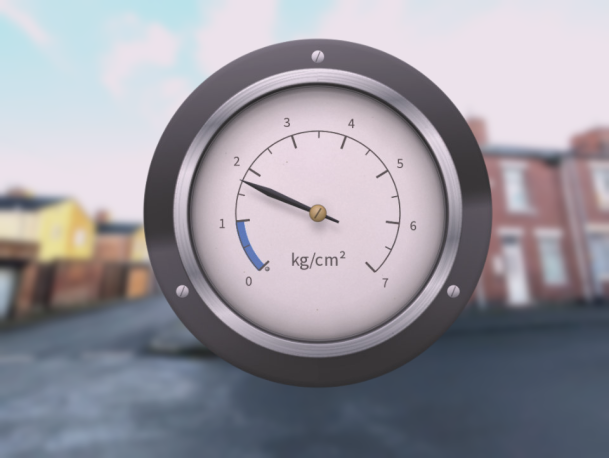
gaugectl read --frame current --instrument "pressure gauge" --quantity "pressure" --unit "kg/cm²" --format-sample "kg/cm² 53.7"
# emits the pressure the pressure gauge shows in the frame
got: kg/cm² 1.75
